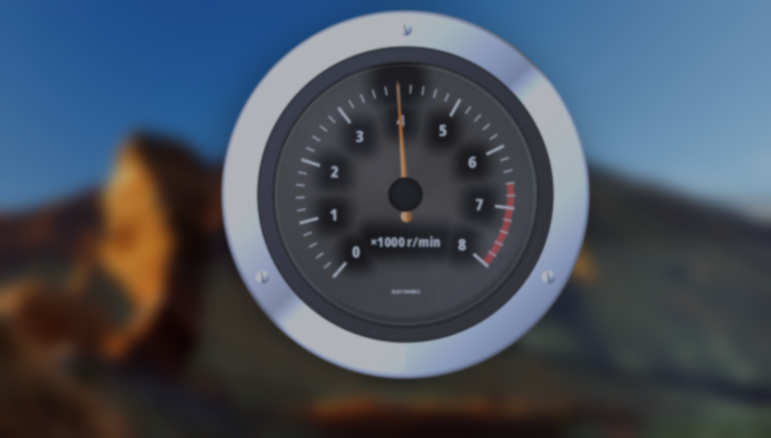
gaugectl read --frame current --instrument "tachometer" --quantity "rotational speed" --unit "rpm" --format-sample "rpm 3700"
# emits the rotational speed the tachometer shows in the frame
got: rpm 4000
